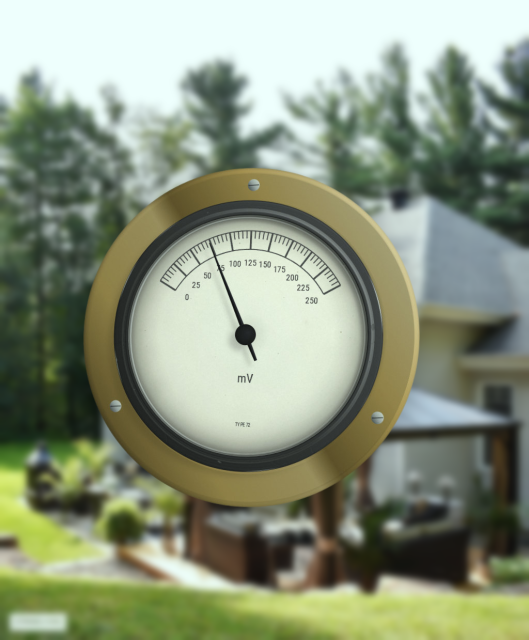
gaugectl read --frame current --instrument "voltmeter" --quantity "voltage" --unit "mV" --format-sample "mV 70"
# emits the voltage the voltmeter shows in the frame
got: mV 75
